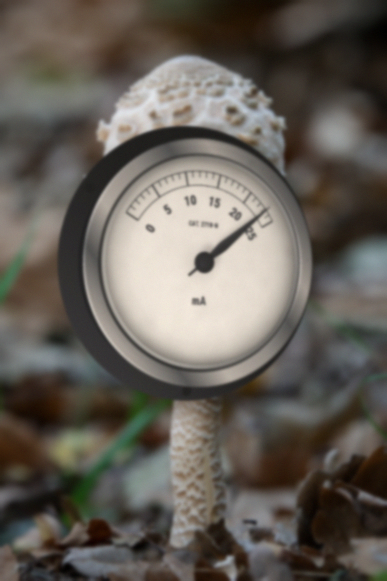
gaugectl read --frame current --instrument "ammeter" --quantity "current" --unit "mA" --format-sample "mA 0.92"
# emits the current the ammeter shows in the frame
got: mA 23
